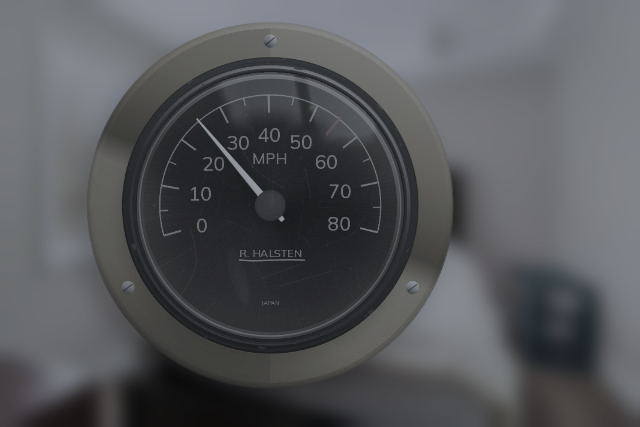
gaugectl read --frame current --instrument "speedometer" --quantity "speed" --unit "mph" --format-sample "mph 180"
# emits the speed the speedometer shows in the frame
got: mph 25
